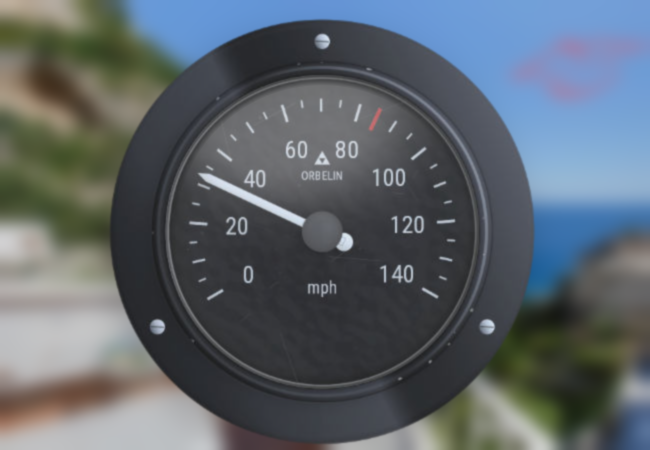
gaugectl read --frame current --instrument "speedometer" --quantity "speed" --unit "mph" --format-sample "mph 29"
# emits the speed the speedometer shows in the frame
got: mph 32.5
